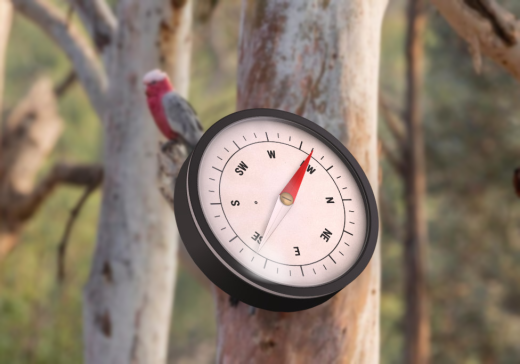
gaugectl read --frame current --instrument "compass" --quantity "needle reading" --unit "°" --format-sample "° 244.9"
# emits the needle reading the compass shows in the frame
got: ° 310
